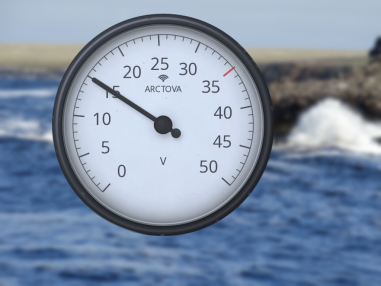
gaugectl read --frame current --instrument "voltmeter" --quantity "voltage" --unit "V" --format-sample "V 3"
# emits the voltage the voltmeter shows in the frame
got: V 15
